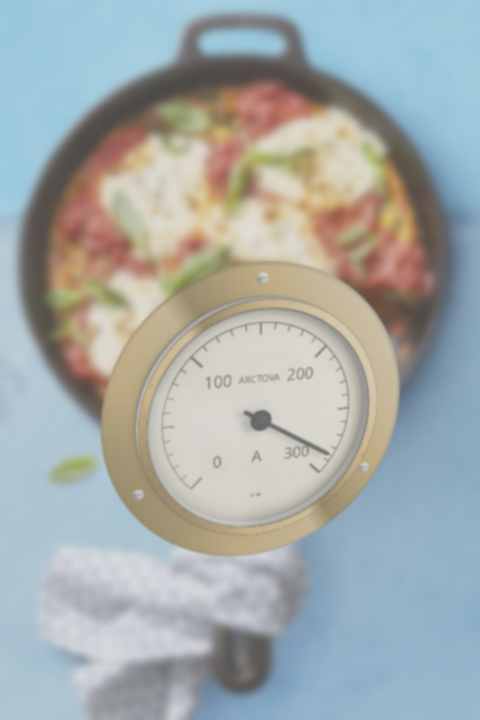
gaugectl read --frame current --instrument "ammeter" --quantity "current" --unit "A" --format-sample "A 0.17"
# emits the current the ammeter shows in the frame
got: A 285
